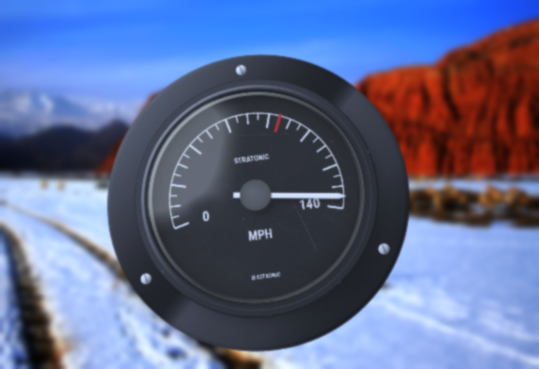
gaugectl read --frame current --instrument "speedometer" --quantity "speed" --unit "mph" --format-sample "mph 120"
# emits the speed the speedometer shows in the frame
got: mph 135
